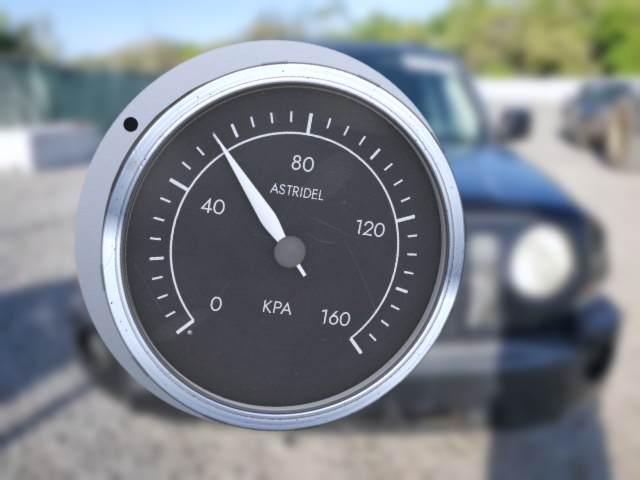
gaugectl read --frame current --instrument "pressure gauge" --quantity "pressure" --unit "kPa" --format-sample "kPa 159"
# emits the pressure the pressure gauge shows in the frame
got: kPa 55
